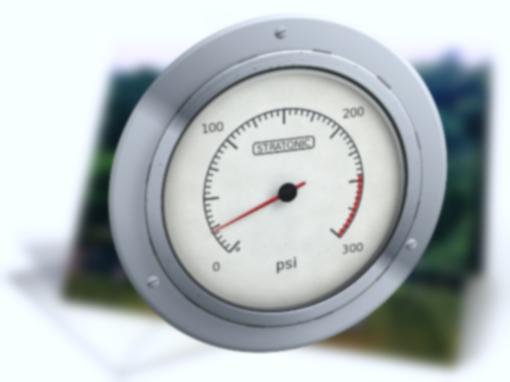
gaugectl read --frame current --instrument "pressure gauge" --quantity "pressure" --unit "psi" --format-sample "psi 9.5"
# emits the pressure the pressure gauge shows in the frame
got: psi 25
